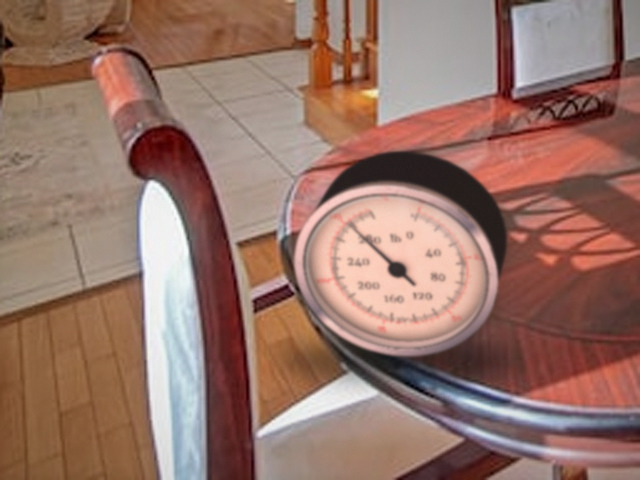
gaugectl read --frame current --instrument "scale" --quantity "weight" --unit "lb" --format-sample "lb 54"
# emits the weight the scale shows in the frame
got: lb 280
